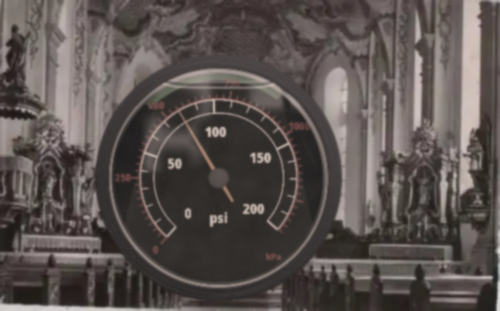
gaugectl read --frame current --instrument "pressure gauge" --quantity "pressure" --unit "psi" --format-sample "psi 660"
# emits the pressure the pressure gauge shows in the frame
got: psi 80
